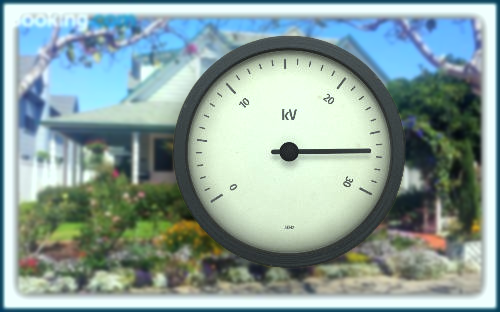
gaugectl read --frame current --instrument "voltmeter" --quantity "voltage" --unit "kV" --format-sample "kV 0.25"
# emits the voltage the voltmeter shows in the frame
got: kV 26.5
